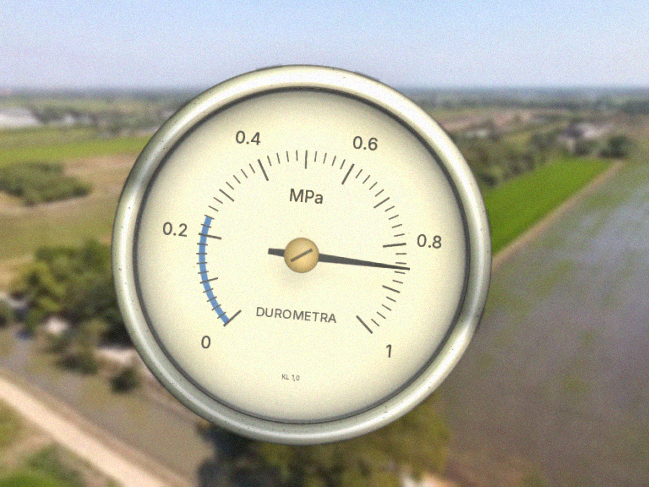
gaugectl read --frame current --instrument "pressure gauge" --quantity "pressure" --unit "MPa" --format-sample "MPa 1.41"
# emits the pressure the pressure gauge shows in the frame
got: MPa 0.85
